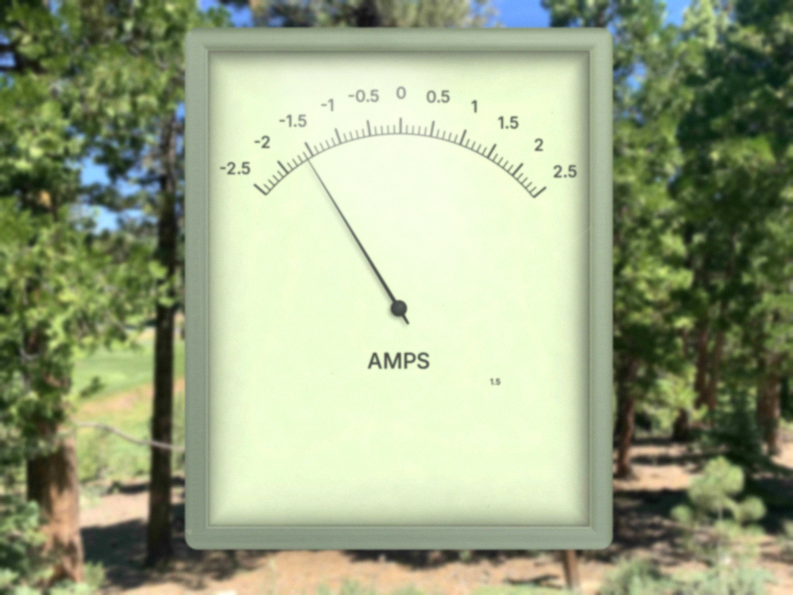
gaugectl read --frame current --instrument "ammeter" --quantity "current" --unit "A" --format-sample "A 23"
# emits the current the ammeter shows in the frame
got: A -1.6
